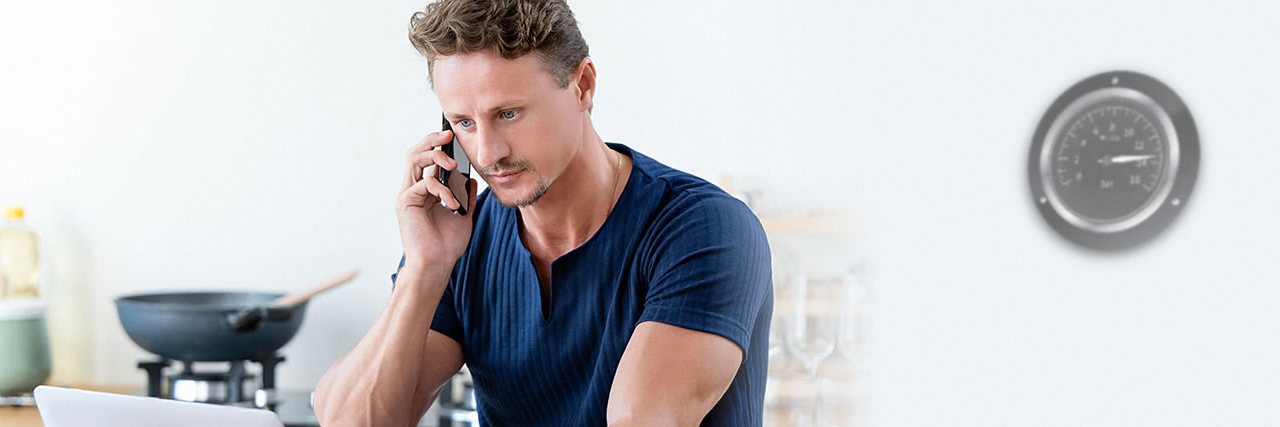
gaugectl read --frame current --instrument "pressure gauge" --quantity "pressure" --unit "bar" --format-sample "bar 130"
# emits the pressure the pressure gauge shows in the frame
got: bar 13.5
